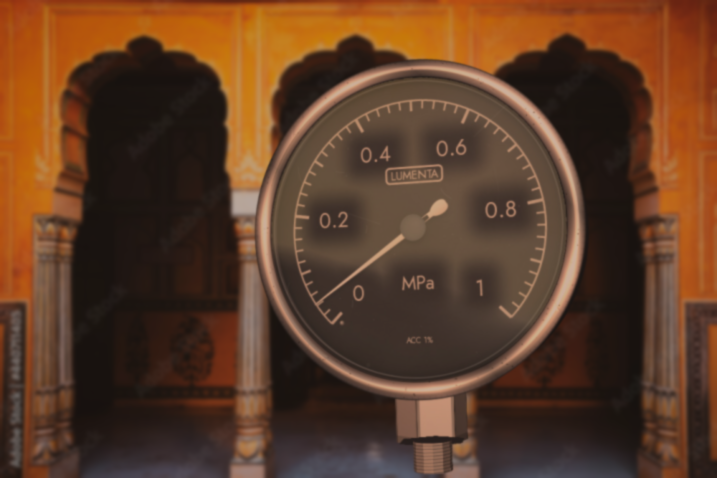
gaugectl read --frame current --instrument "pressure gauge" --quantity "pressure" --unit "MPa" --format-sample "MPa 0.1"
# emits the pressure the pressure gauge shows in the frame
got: MPa 0.04
